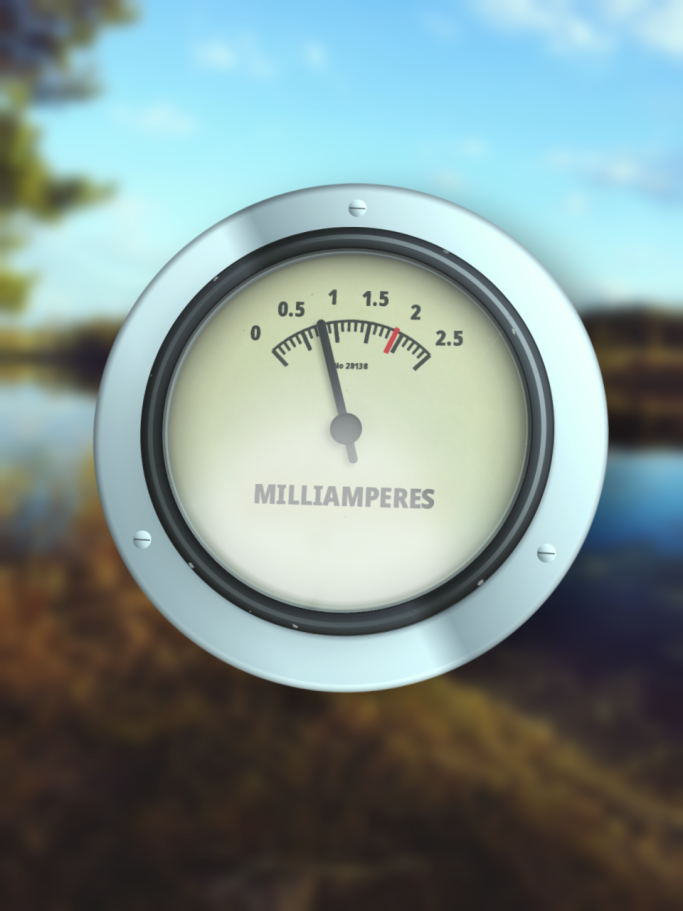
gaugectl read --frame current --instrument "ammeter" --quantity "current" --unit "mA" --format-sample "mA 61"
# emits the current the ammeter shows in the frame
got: mA 0.8
